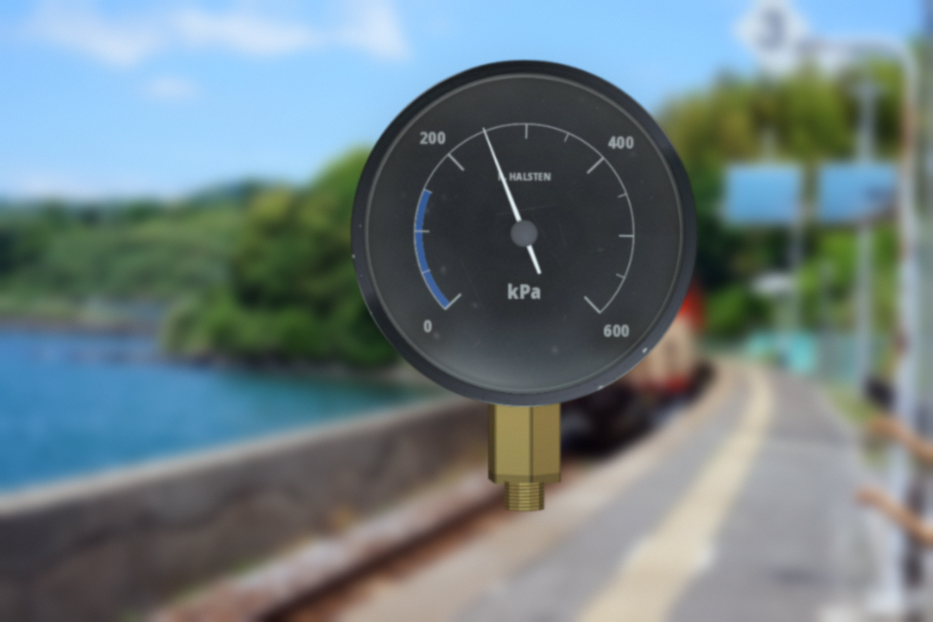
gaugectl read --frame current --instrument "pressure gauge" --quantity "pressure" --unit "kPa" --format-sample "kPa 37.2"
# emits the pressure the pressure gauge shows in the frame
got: kPa 250
